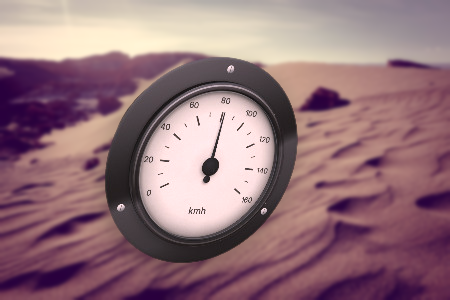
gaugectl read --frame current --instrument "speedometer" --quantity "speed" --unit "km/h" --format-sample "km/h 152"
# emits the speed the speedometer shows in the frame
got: km/h 80
